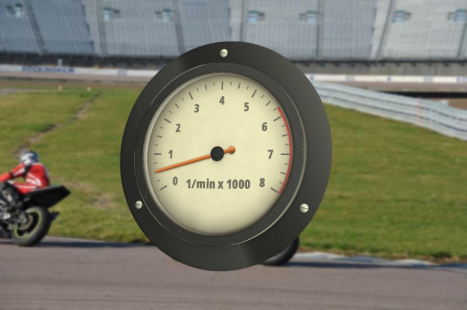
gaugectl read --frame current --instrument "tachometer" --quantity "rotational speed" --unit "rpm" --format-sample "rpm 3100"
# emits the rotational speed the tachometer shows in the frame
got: rpm 500
